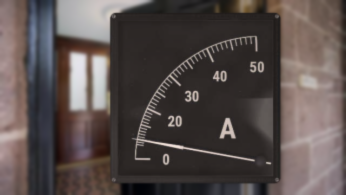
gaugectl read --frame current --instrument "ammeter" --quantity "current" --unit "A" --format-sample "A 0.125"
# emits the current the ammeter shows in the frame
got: A 10
